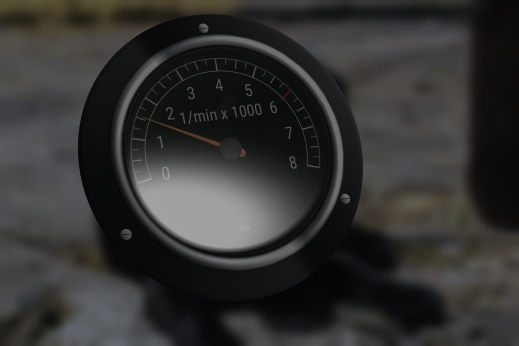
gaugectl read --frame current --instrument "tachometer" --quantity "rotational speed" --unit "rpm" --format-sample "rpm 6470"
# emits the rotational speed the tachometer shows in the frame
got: rpm 1500
